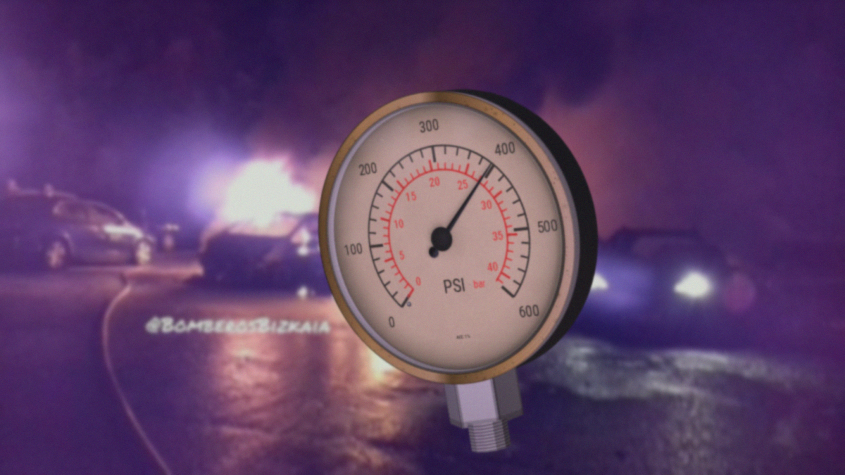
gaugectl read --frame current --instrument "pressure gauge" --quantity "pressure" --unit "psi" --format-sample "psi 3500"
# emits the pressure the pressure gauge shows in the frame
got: psi 400
